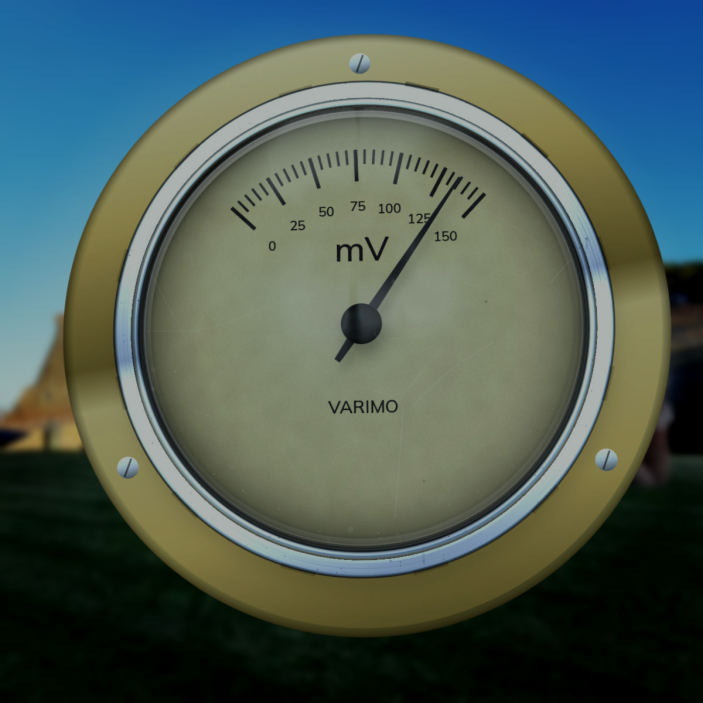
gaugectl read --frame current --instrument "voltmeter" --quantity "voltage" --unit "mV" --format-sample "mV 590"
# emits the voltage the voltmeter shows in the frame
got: mV 135
